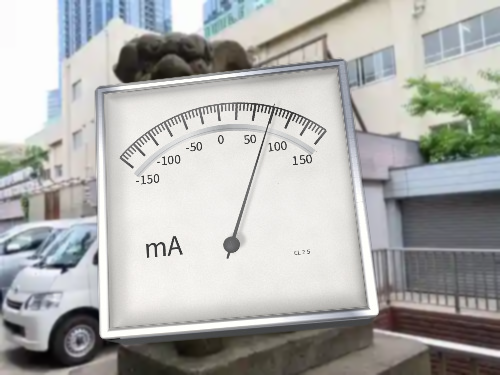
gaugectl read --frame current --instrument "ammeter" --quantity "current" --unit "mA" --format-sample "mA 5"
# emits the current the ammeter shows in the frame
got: mA 75
